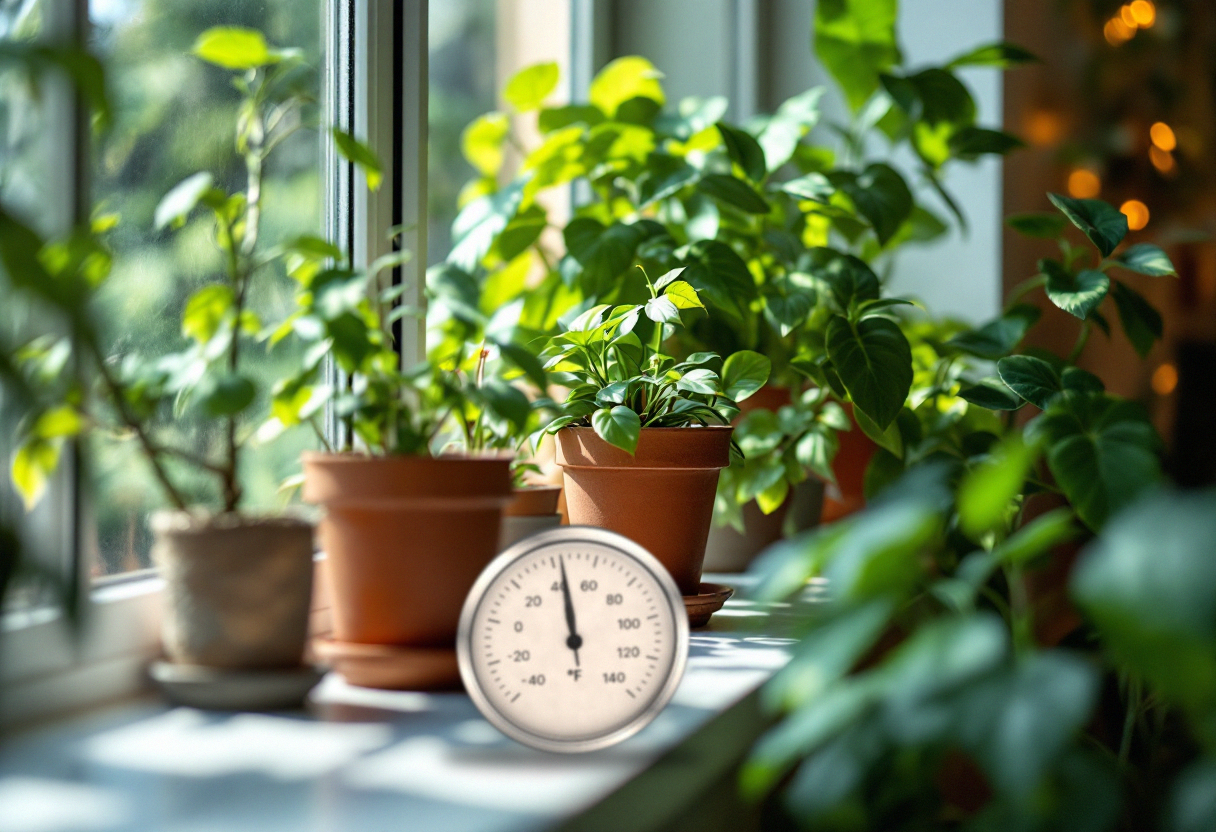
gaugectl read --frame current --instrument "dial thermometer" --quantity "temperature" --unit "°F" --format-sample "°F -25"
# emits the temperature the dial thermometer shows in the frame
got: °F 44
